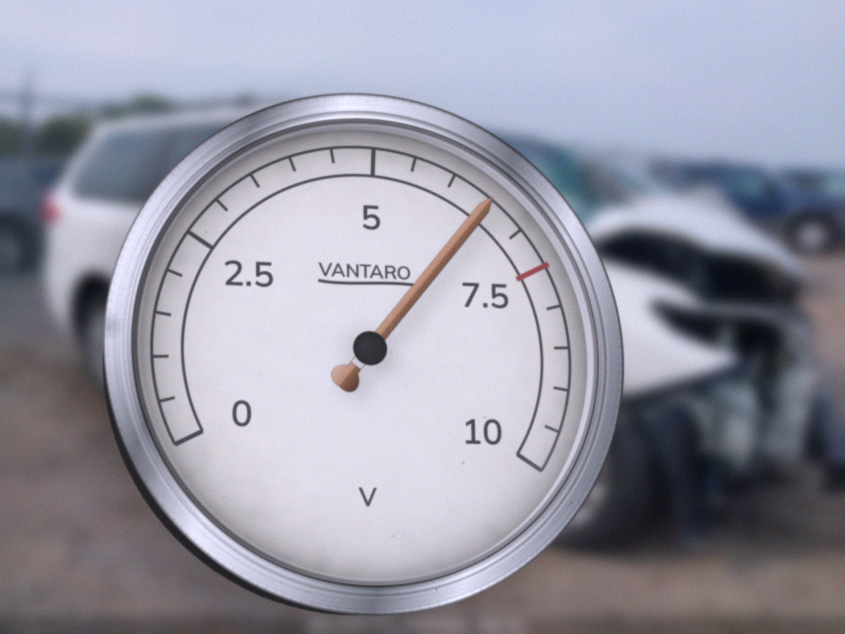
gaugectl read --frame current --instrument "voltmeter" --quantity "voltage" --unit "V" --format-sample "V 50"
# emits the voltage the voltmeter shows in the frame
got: V 6.5
